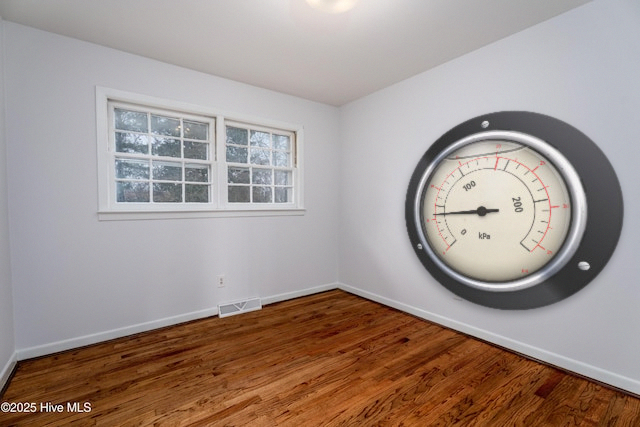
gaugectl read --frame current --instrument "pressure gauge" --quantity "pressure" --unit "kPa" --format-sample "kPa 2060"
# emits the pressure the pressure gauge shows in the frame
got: kPa 40
